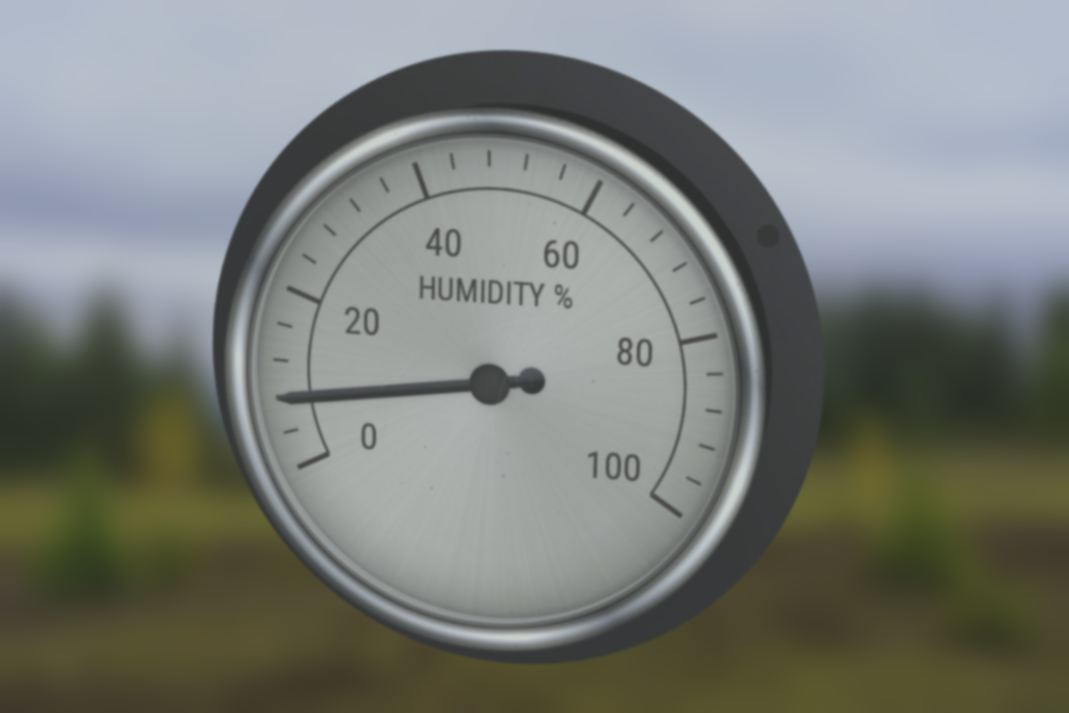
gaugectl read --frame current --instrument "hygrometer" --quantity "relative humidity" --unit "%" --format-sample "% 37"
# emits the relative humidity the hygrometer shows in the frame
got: % 8
